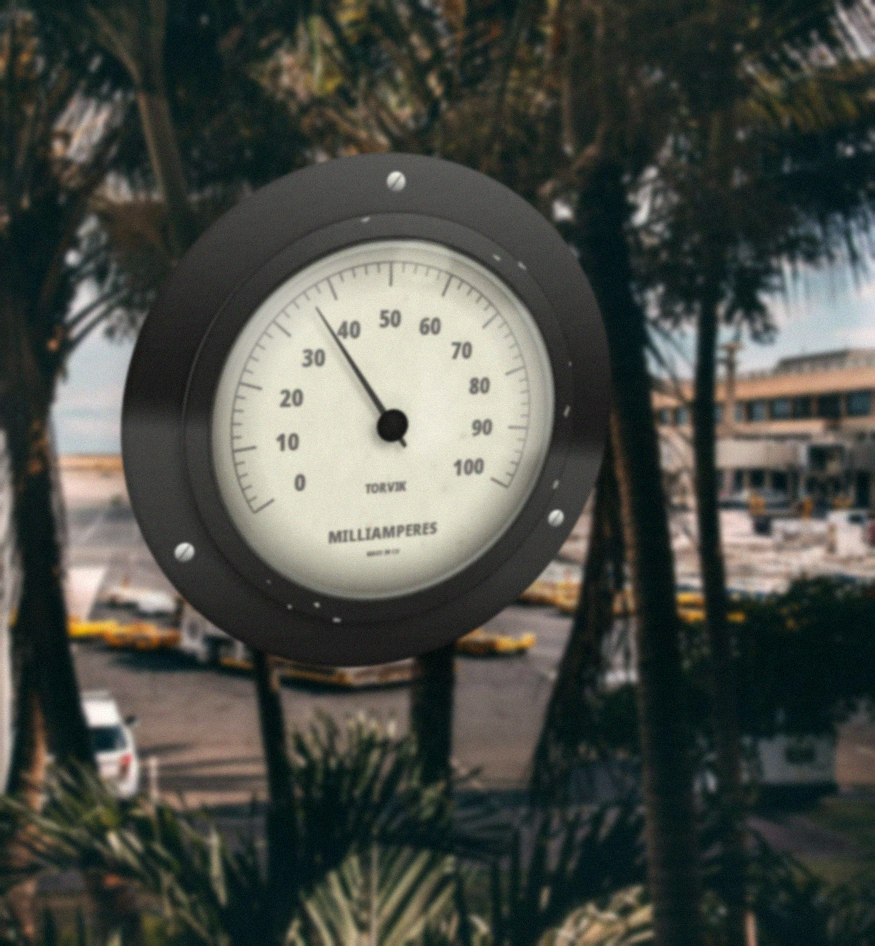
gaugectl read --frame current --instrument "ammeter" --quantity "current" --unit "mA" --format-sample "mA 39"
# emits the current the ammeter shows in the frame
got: mA 36
